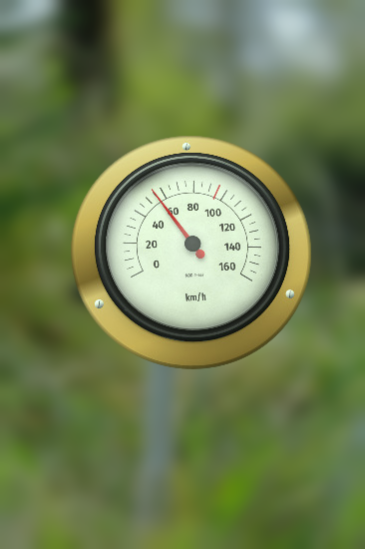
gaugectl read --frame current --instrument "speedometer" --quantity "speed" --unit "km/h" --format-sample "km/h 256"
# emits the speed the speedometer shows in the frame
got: km/h 55
